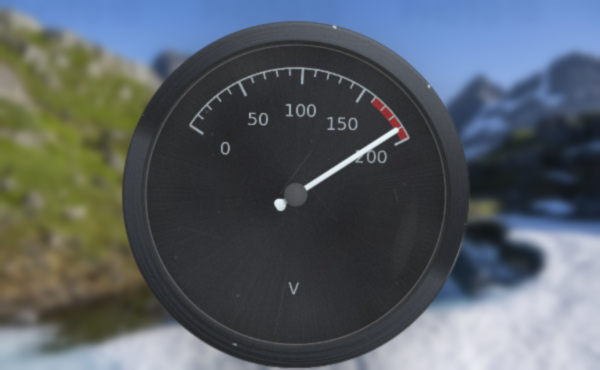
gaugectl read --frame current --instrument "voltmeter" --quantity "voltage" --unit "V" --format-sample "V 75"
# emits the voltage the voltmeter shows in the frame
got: V 190
